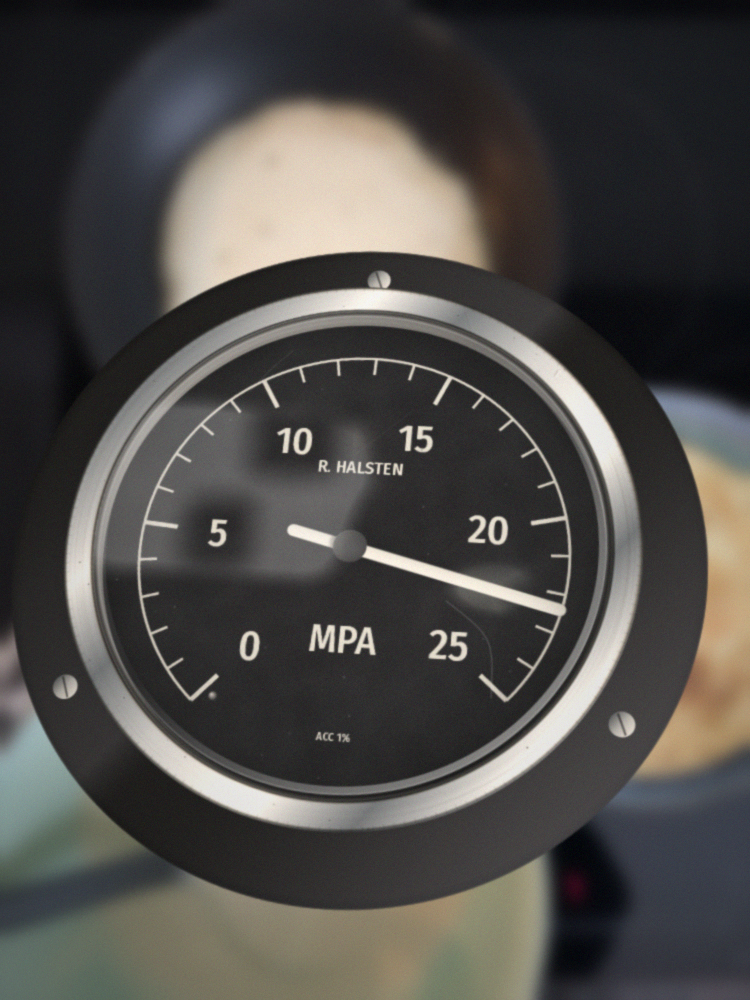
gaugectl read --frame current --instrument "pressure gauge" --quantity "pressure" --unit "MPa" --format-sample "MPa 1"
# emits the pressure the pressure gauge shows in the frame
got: MPa 22.5
